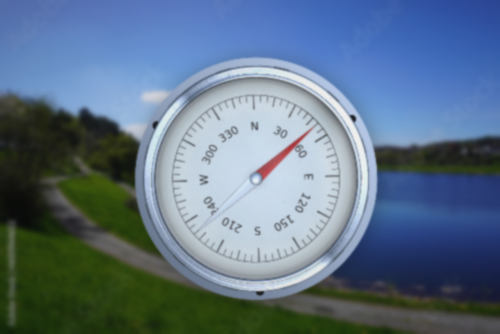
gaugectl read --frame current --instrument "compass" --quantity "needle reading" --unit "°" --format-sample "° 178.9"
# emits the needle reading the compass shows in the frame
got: ° 50
